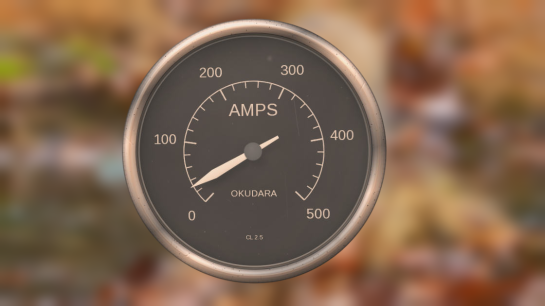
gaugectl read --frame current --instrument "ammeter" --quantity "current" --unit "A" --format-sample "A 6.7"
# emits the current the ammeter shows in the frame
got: A 30
